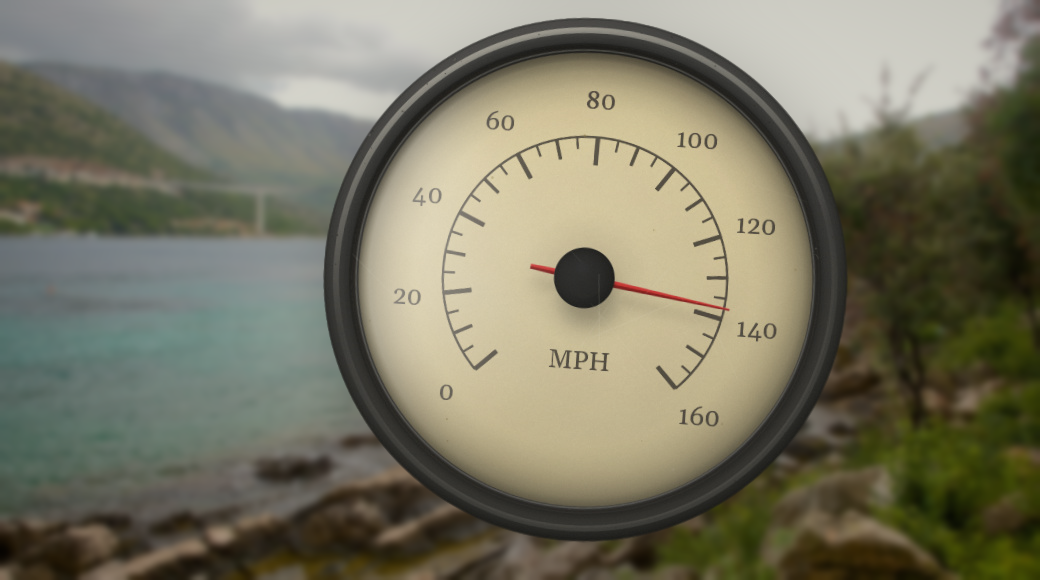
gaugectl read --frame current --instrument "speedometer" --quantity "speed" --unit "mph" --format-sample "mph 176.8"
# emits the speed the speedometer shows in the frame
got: mph 137.5
